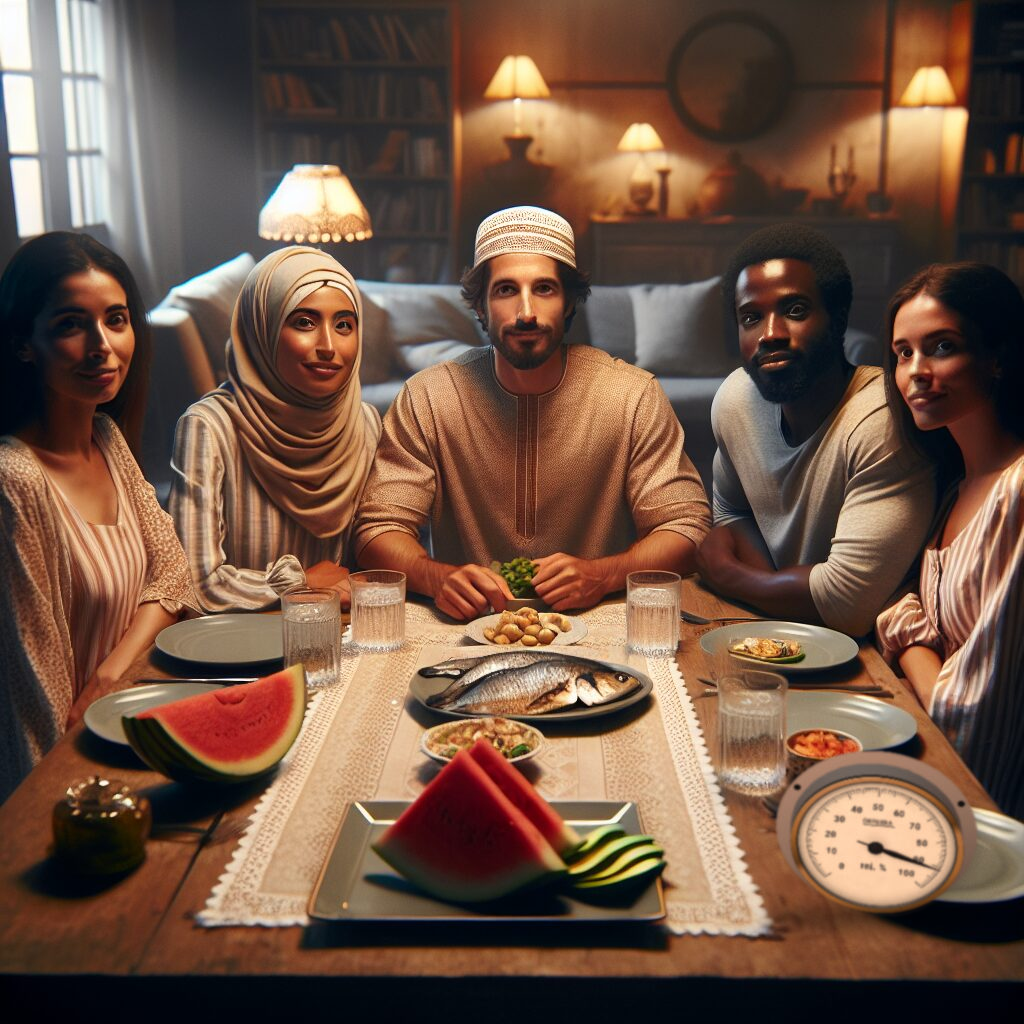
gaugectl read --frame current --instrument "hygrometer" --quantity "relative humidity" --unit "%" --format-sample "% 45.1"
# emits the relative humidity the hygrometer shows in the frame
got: % 90
